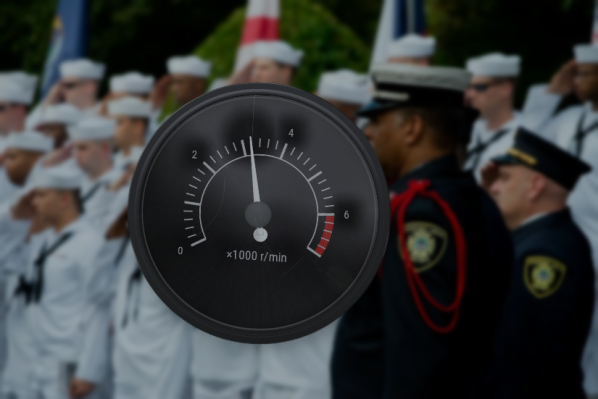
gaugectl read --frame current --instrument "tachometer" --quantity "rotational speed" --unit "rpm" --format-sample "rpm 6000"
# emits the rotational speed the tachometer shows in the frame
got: rpm 3200
